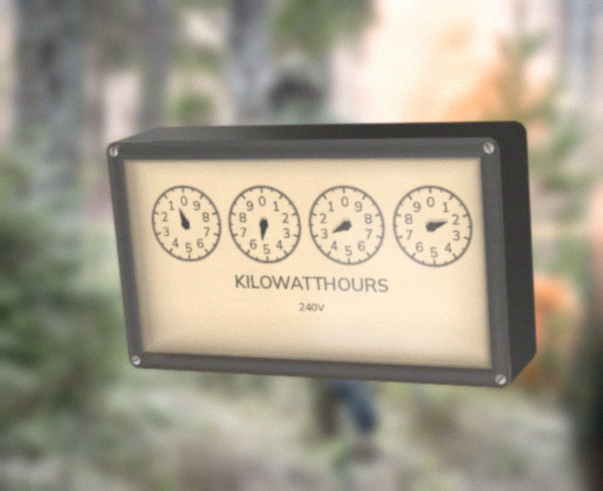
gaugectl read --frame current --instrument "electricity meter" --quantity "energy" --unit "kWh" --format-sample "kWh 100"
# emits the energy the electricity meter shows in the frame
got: kWh 532
